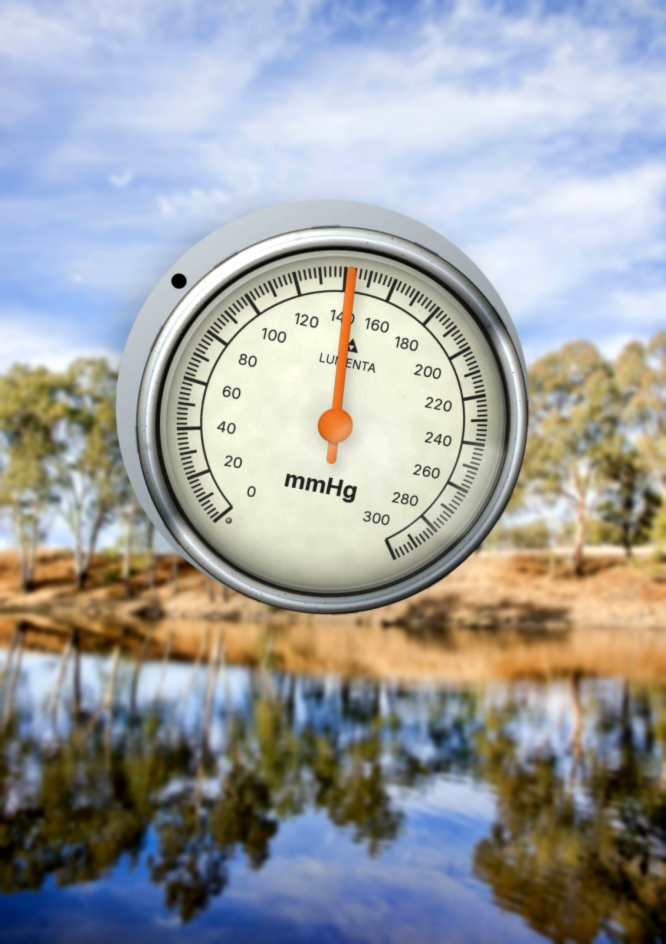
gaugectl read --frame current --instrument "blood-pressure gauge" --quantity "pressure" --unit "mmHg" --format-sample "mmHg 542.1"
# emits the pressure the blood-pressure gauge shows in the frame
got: mmHg 142
